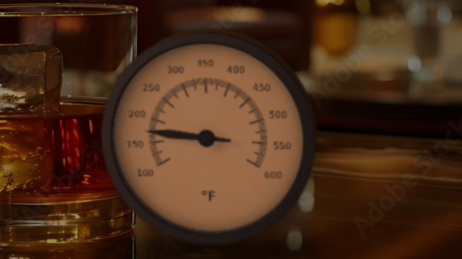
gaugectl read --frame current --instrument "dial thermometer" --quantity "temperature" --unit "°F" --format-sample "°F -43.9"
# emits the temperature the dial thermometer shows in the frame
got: °F 175
